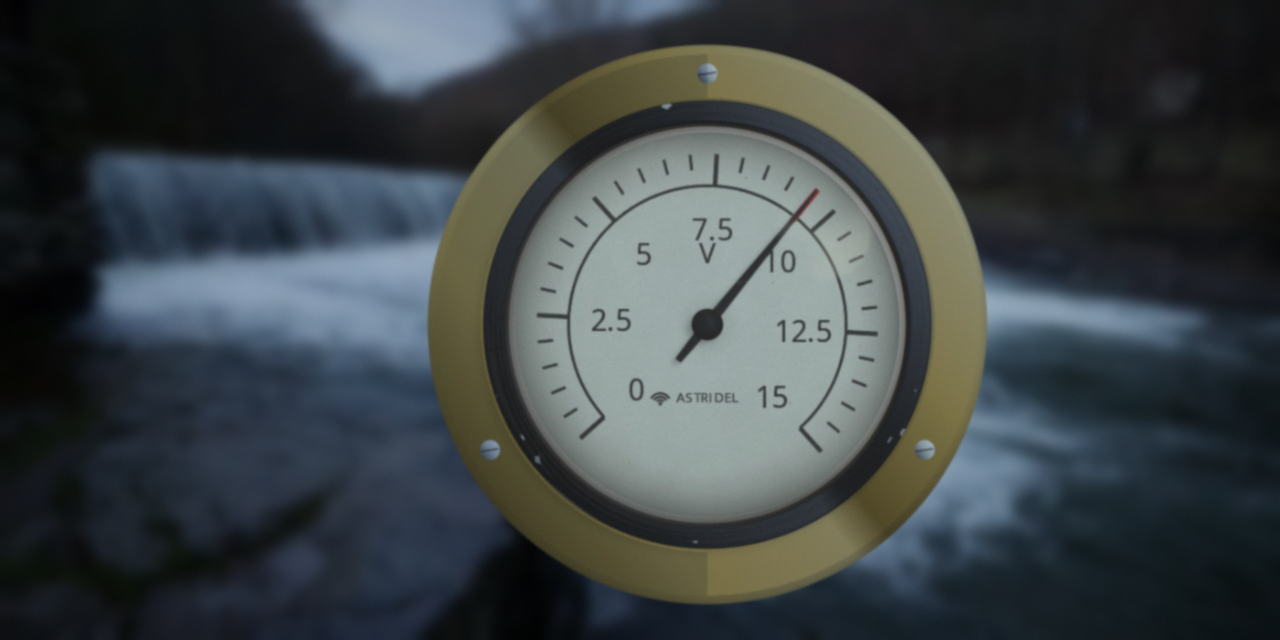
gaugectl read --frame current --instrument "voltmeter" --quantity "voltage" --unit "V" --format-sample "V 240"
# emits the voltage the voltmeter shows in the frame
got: V 9.5
